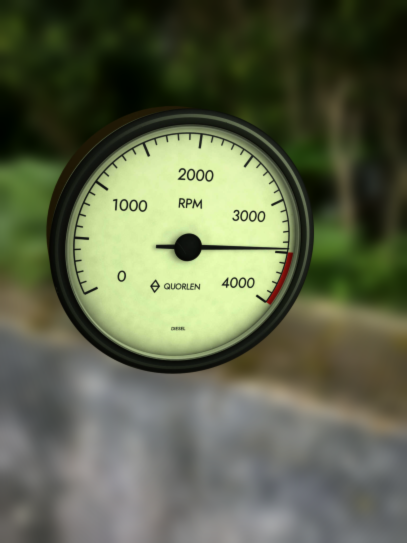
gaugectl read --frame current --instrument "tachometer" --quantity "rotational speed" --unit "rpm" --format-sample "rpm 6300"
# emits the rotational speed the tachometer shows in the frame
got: rpm 3450
